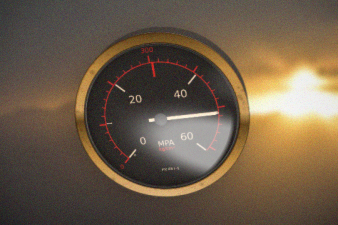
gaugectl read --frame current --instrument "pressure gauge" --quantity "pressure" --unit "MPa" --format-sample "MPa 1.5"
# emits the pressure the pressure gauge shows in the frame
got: MPa 50
